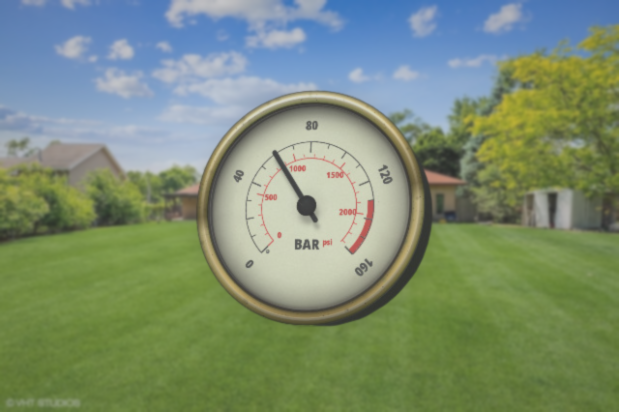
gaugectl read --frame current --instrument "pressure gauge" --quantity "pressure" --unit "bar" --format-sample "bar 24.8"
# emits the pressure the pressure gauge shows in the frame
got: bar 60
